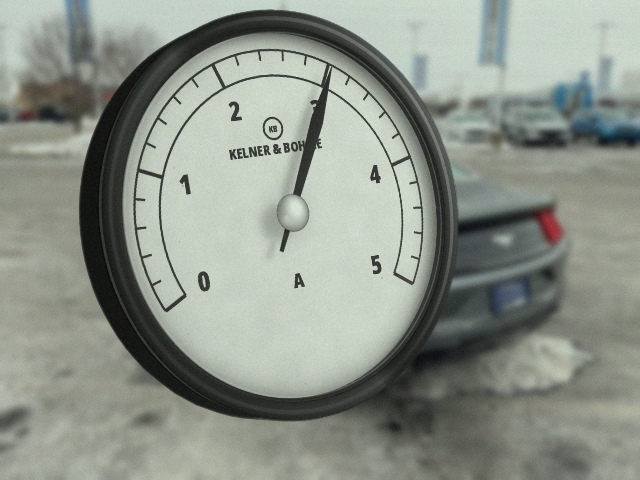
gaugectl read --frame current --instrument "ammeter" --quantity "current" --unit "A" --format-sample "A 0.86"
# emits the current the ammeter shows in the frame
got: A 3
